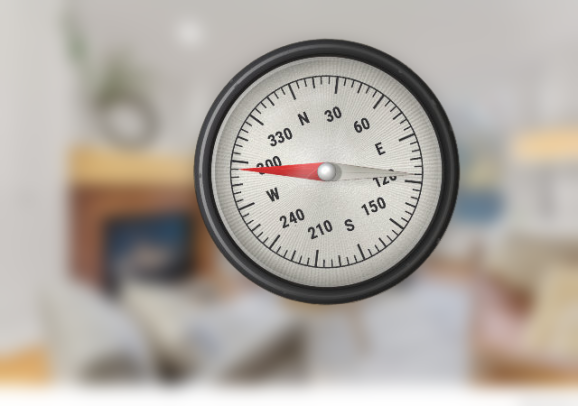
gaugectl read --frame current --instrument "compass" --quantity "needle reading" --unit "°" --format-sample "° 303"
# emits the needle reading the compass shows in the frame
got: ° 295
